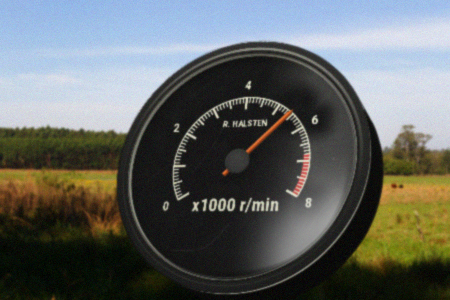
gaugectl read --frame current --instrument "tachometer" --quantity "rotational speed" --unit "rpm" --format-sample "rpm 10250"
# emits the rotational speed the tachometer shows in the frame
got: rpm 5500
